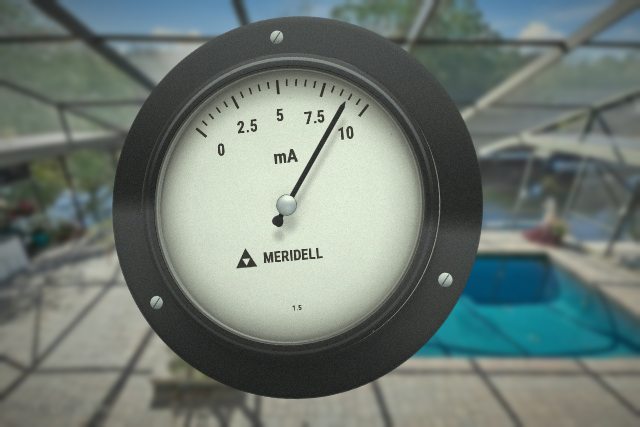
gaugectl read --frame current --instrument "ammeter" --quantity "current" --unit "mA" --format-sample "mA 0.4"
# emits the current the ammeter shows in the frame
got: mA 9
